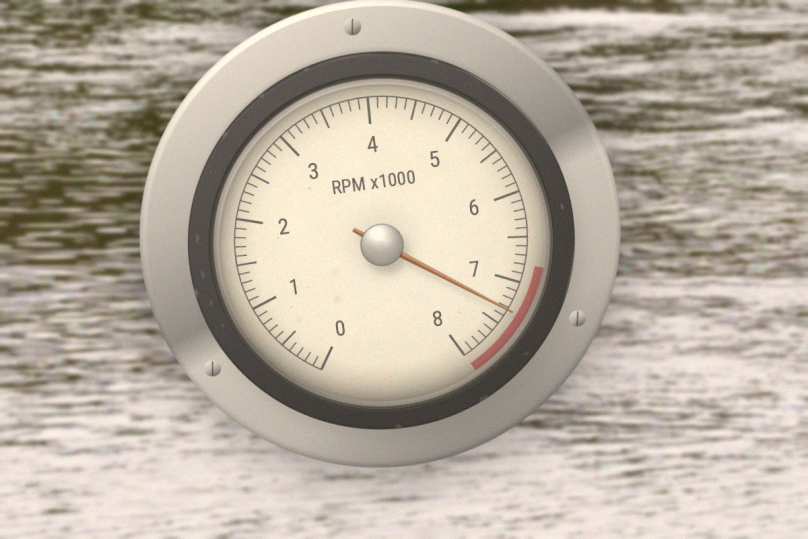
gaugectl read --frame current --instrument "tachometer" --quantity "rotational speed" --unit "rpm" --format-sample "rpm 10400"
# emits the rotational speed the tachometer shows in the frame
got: rpm 7300
